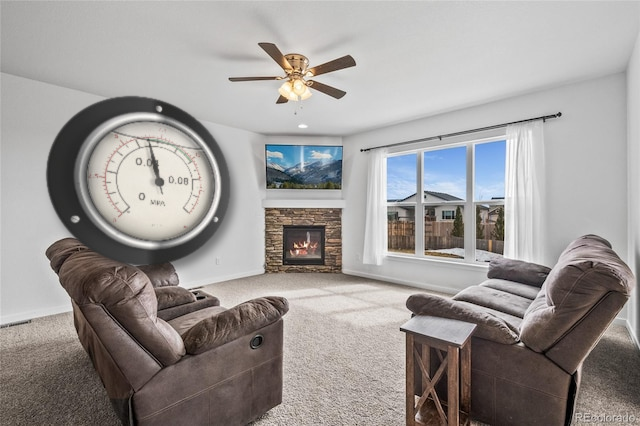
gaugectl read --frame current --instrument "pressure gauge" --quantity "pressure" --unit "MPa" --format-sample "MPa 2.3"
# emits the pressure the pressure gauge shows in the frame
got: MPa 0.045
